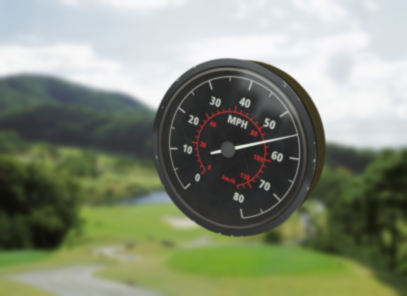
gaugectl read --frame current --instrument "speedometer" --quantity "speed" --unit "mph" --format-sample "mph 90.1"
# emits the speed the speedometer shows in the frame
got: mph 55
